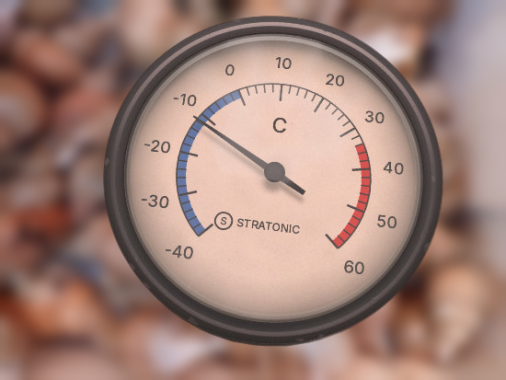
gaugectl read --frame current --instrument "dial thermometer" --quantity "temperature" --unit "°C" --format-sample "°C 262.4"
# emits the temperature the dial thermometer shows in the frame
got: °C -12
